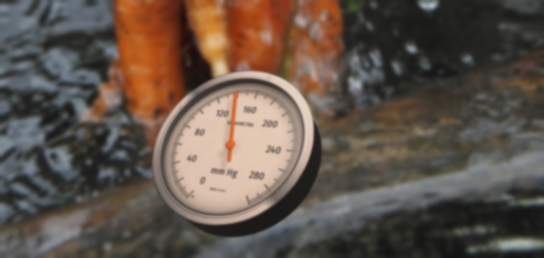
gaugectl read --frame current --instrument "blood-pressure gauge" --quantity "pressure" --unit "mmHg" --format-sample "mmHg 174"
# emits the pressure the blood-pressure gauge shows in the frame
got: mmHg 140
